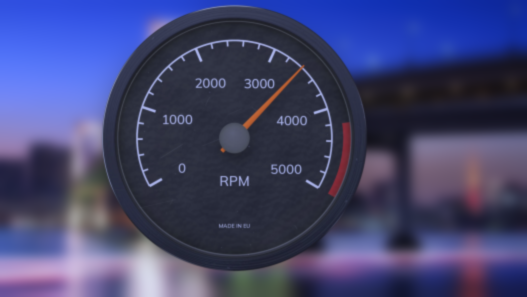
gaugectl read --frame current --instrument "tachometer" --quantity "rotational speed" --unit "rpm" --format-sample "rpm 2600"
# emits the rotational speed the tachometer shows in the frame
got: rpm 3400
